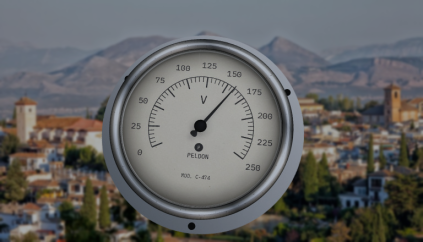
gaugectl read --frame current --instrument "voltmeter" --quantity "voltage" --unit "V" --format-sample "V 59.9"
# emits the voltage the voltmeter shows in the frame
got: V 160
